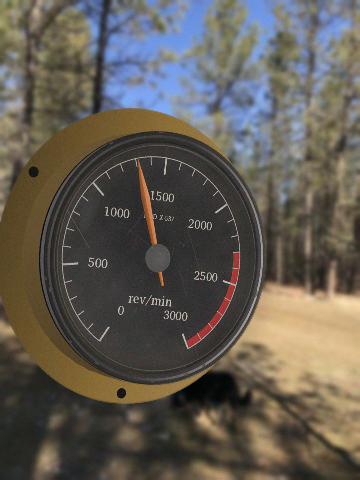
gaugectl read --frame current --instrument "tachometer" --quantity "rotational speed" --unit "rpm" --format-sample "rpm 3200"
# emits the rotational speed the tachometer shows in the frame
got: rpm 1300
